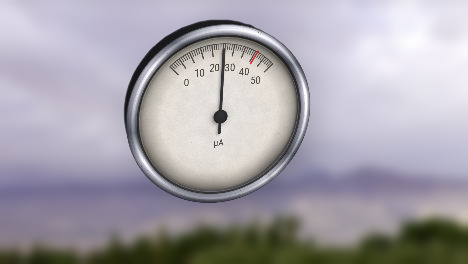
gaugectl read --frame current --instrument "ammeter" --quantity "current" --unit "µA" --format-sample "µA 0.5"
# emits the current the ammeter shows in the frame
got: µA 25
